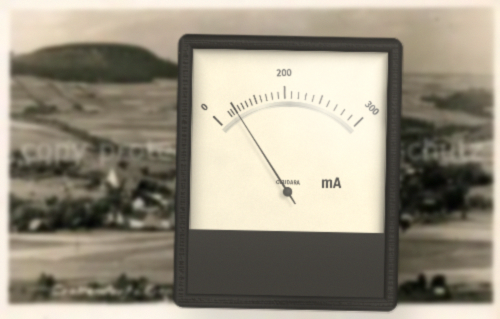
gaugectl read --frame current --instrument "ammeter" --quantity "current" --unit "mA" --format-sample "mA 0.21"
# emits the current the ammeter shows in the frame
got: mA 100
